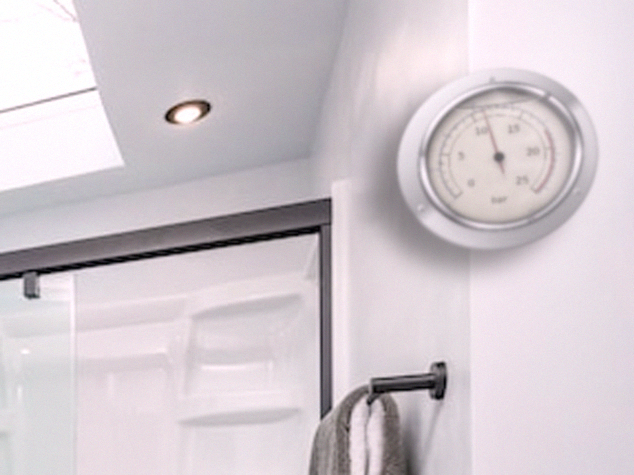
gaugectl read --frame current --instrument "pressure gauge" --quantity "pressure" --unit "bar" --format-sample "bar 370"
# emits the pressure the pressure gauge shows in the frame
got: bar 11
